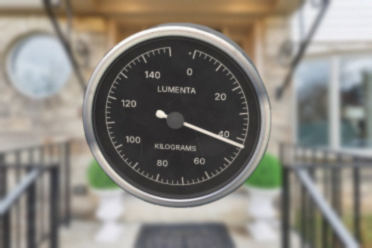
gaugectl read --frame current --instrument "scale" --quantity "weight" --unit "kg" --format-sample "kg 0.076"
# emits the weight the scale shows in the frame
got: kg 42
